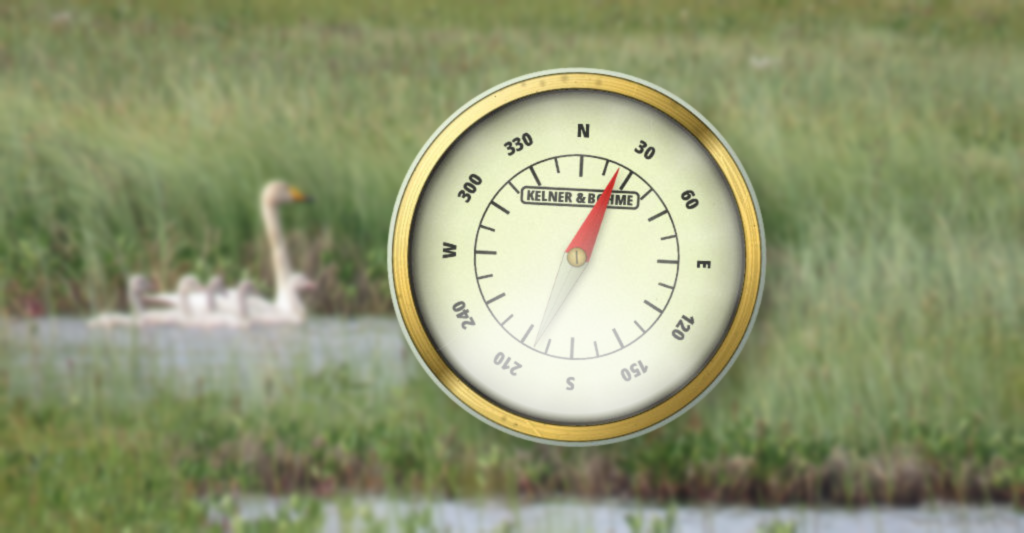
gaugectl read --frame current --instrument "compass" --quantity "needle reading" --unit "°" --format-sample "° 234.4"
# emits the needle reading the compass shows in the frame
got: ° 22.5
